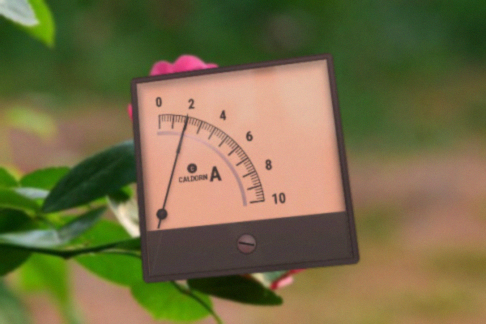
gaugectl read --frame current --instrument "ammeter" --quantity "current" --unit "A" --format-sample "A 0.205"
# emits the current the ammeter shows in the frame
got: A 2
